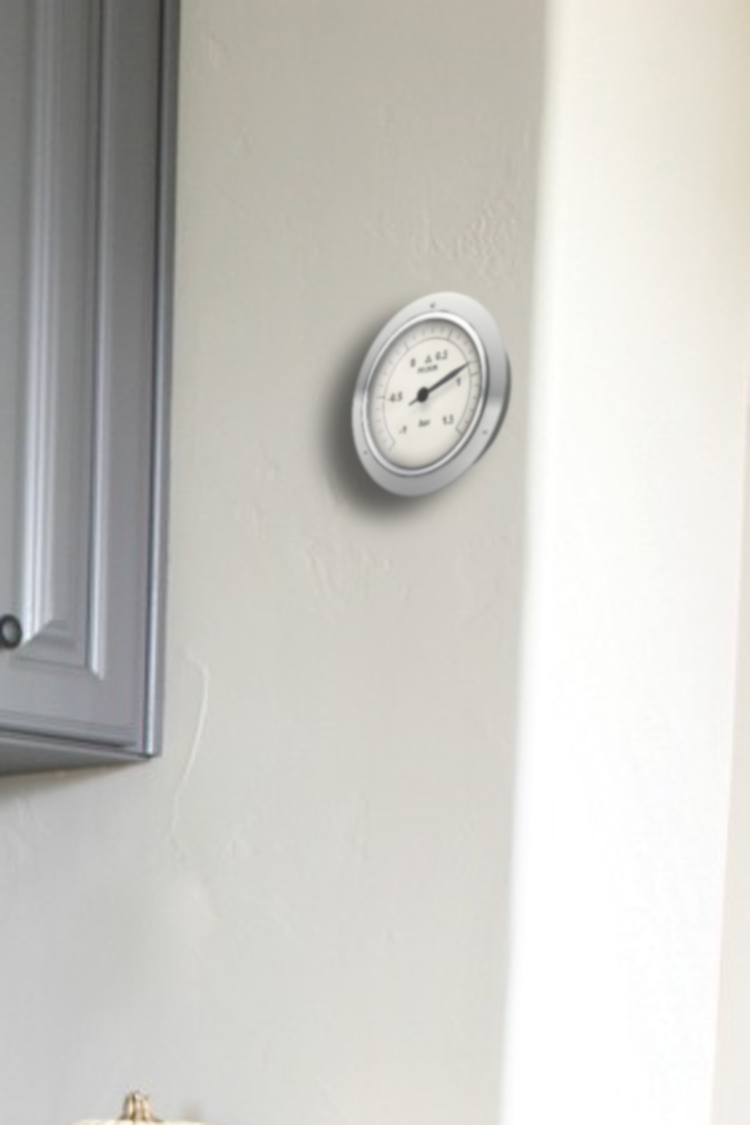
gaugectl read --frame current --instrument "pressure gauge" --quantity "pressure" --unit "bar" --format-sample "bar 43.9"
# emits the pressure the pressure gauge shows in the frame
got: bar 0.9
